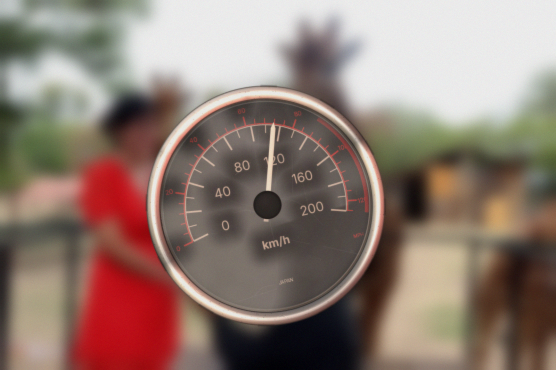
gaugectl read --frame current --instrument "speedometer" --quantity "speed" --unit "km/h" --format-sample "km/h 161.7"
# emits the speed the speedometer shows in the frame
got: km/h 115
